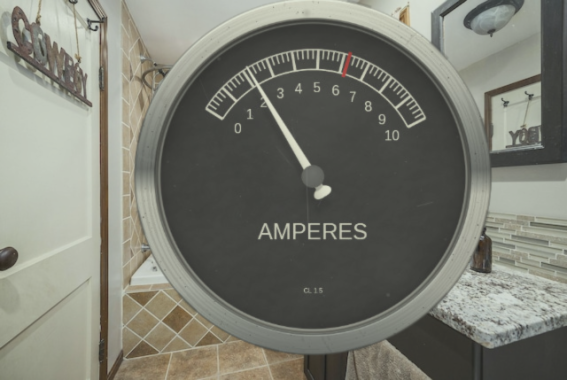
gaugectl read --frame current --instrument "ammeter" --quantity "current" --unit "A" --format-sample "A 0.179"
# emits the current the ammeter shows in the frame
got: A 2.2
